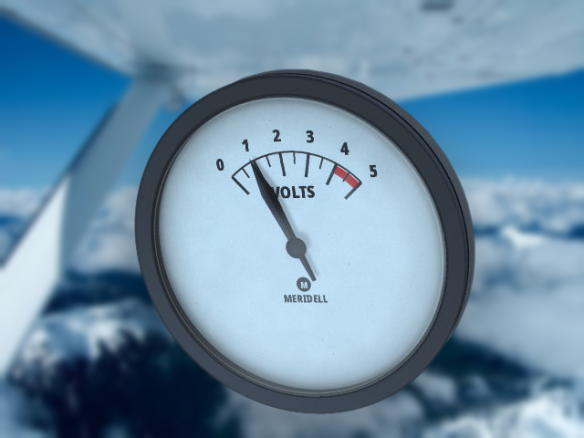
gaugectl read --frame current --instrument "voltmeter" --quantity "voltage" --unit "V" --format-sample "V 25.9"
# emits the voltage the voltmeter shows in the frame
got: V 1
